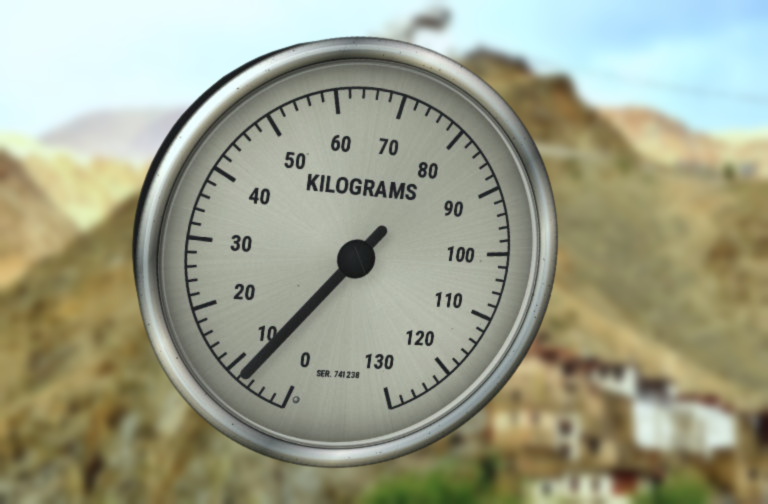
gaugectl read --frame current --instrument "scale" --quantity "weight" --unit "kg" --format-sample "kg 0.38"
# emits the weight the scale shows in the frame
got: kg 8
